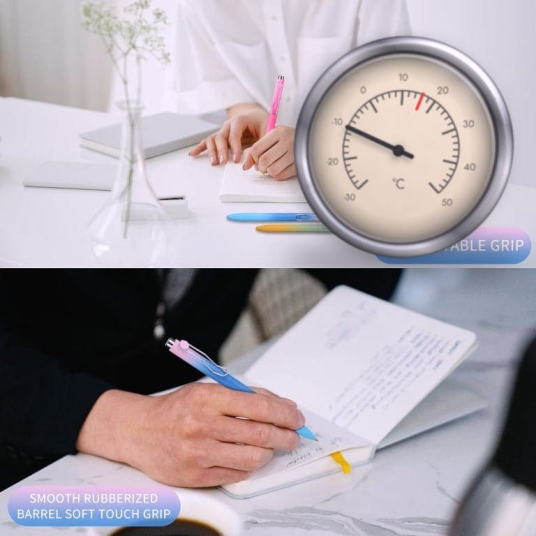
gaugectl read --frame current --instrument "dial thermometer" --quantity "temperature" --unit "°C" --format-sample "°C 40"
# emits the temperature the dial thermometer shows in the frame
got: °C -10
